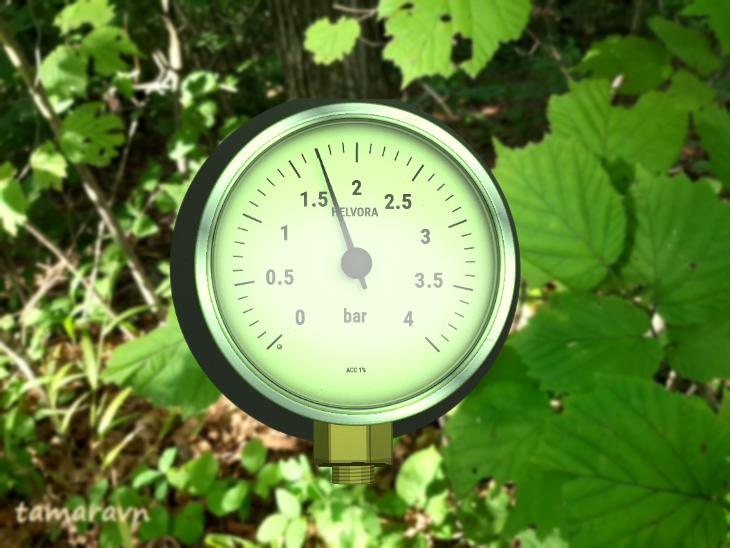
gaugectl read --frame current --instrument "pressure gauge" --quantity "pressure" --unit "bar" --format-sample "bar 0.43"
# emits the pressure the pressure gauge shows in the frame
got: bar 1.7
